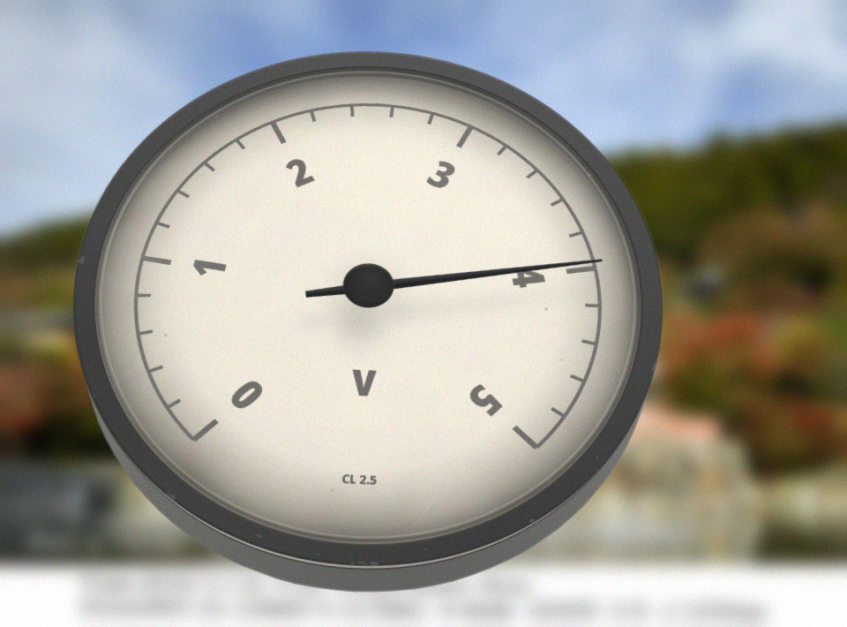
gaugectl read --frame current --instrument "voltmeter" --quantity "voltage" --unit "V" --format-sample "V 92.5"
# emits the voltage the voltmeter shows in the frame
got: V 4
